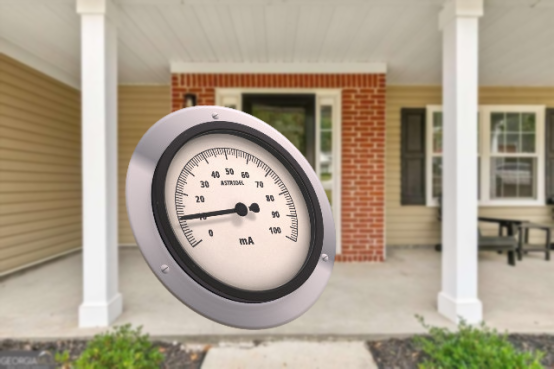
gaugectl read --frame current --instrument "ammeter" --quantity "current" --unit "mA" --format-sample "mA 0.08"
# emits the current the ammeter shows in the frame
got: mA 10
